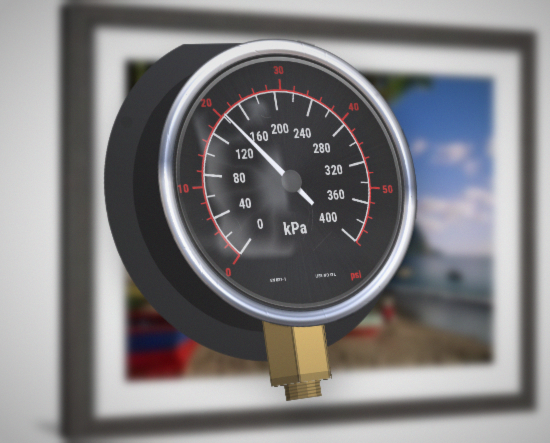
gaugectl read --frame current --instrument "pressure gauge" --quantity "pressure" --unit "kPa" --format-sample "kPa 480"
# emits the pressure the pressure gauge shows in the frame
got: kPa 140
